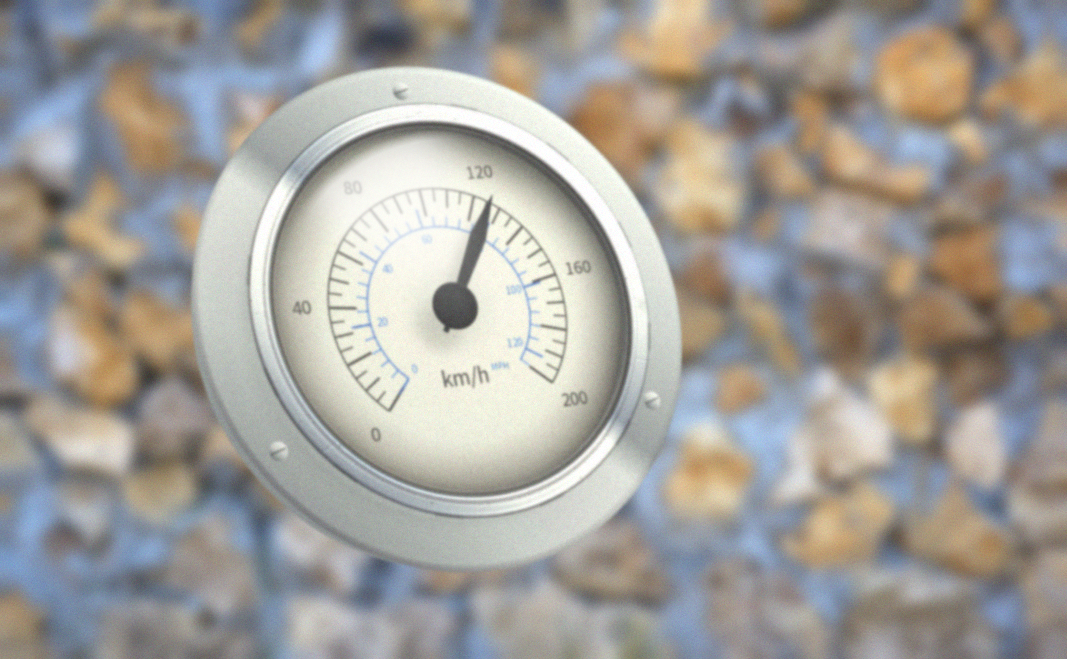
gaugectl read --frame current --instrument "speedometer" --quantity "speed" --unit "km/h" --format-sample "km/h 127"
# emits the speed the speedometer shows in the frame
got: km/h 125
